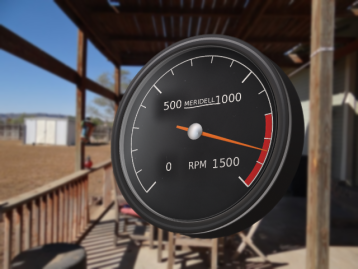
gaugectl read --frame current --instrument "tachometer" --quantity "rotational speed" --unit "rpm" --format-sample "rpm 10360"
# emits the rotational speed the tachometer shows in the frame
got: rpm 1350
